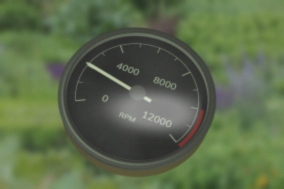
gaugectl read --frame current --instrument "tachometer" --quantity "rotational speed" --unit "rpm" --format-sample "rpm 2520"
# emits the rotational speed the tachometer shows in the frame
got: rpm 2000
